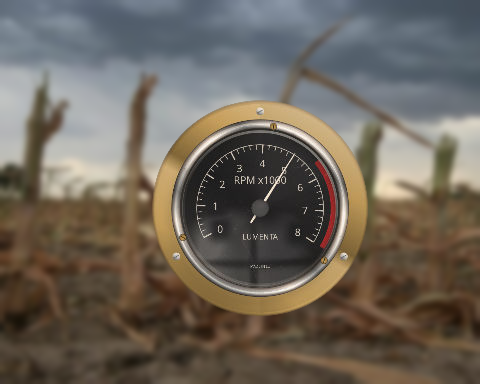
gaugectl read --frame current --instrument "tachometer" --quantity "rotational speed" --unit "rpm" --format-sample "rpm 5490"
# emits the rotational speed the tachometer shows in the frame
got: rpm 5000
